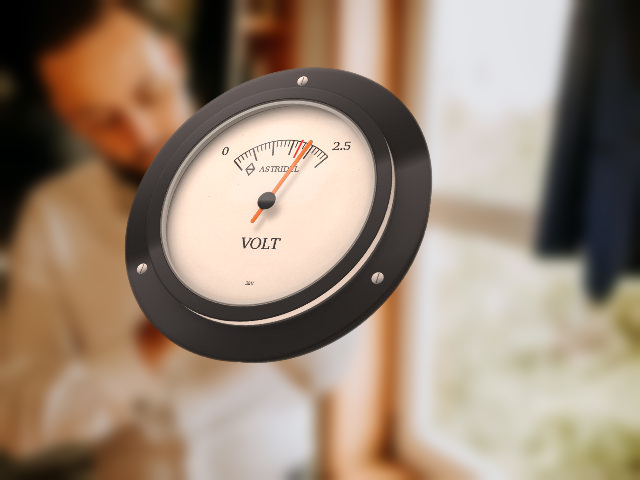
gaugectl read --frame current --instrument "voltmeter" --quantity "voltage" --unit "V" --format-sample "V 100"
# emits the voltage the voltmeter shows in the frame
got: V 2
